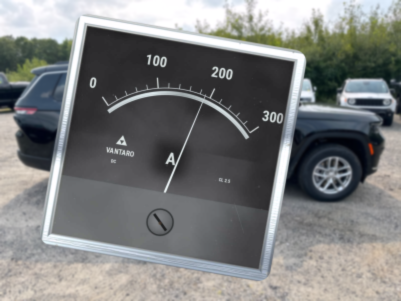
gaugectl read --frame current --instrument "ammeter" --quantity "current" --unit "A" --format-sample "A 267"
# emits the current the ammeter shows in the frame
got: A 190
